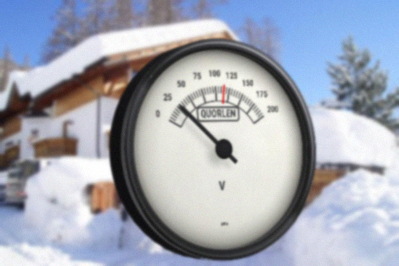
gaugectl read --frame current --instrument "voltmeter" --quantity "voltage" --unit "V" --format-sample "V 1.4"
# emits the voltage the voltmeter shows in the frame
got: V 25
